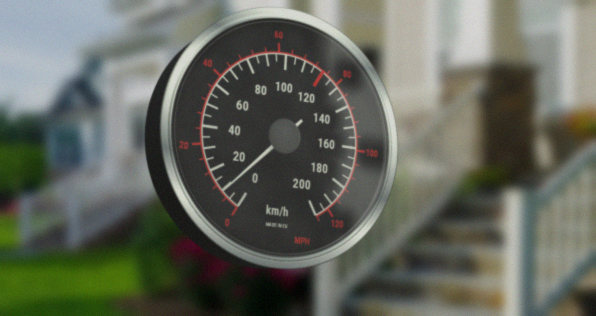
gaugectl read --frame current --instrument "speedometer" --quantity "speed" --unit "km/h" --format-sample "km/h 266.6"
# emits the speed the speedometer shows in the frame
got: km/h 10
